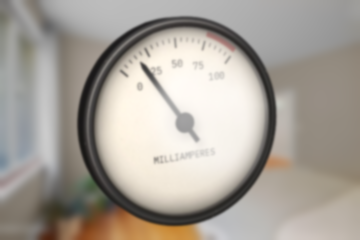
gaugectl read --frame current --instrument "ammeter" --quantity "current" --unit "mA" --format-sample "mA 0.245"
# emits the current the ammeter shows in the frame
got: mA 15
